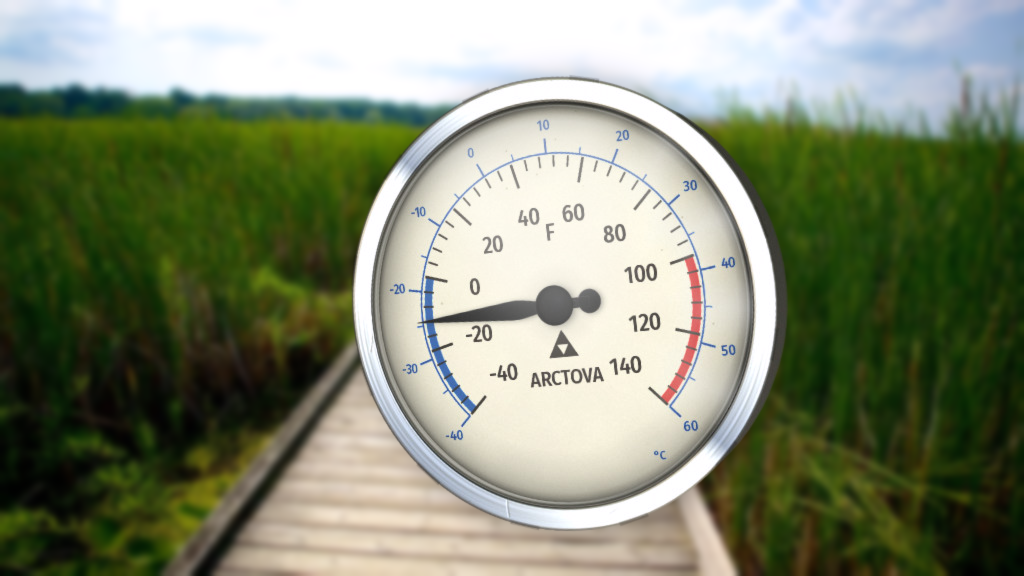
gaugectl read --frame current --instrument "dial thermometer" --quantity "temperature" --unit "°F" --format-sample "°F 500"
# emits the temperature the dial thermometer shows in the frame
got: °F -12
